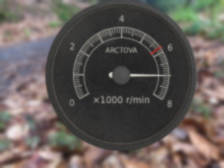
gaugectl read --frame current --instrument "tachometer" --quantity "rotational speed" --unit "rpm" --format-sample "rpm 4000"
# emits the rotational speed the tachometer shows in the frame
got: rpm 7000
